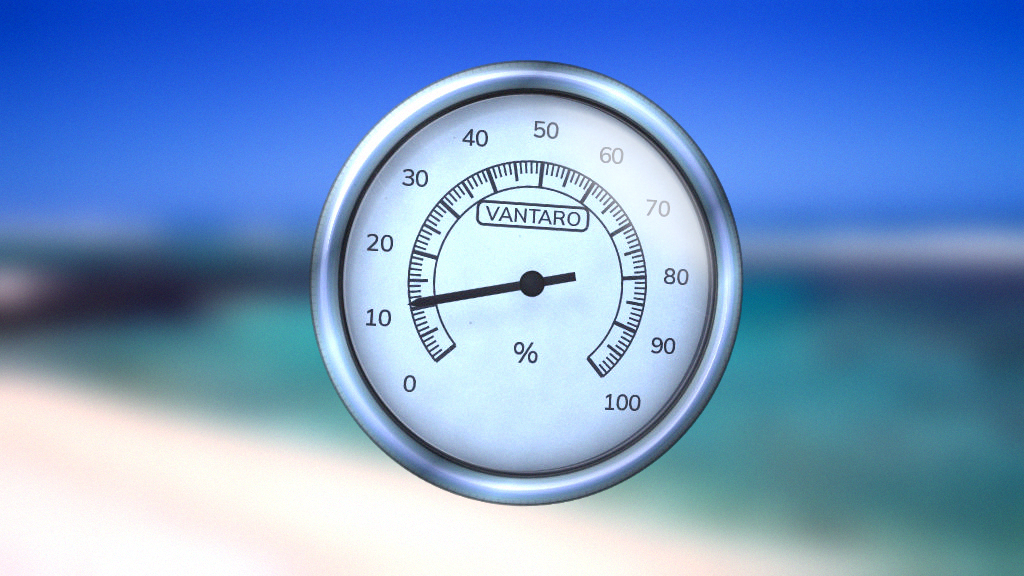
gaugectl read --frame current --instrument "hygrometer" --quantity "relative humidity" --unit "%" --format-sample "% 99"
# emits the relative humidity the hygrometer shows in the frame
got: % 11
